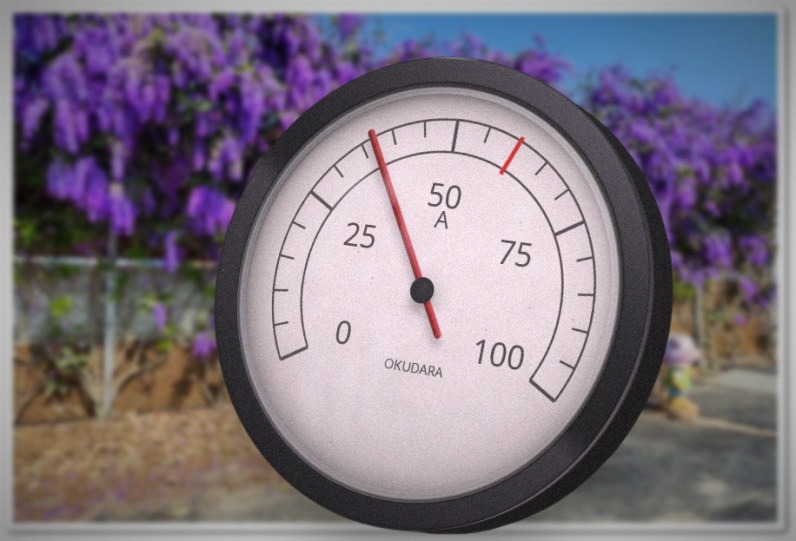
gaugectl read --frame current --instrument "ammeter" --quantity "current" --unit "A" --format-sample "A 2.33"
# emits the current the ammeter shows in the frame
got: A 37.5
